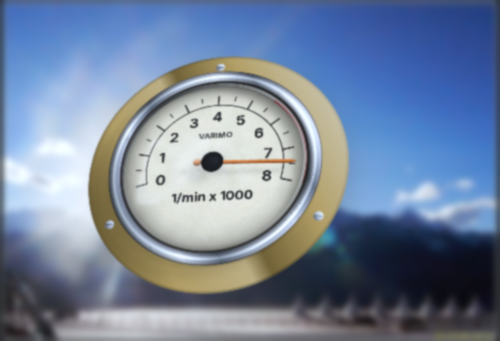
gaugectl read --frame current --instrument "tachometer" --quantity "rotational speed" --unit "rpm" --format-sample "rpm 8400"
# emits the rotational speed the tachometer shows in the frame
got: rpm 7500
